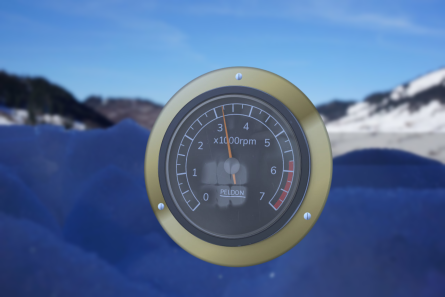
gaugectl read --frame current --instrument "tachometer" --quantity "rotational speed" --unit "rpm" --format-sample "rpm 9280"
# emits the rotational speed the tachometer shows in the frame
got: rpm 3250
